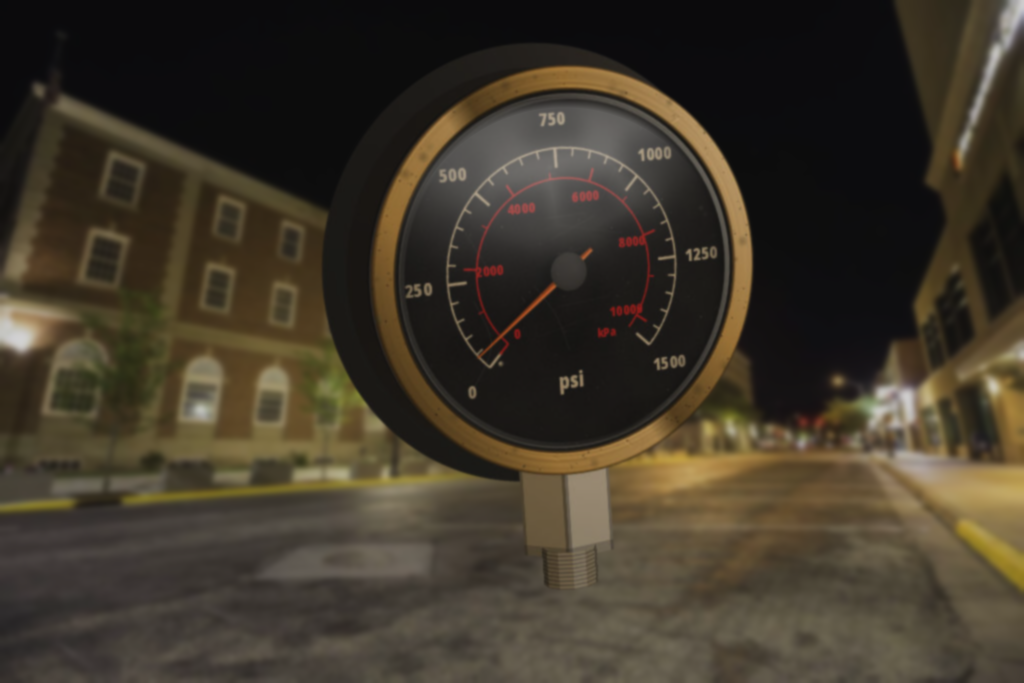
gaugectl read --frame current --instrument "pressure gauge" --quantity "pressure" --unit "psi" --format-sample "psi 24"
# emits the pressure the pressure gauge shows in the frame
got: psi 50
